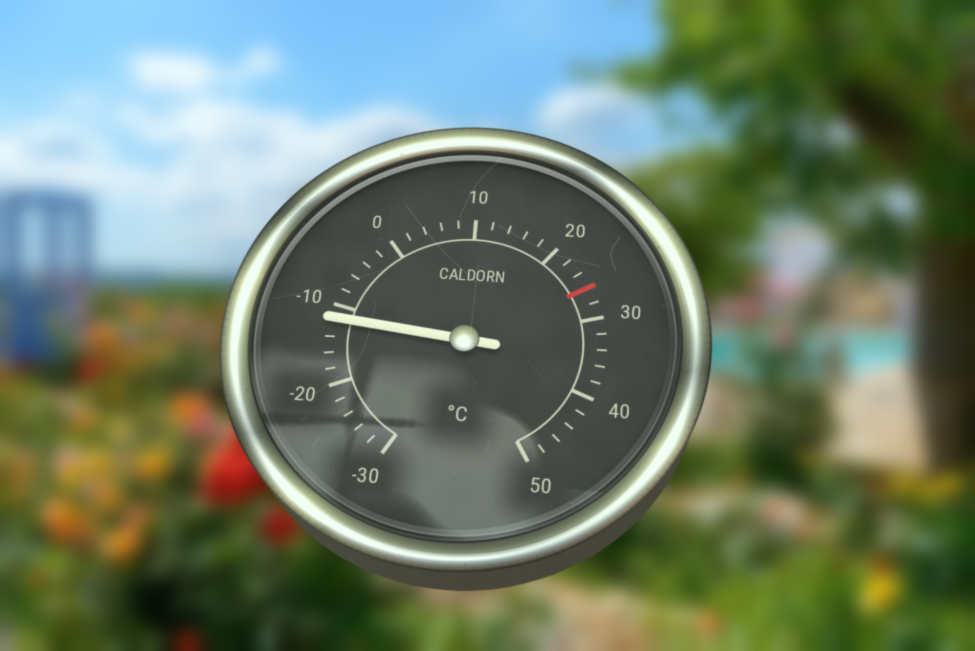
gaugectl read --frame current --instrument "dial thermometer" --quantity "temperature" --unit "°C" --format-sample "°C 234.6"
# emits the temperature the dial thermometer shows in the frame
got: °C -12
